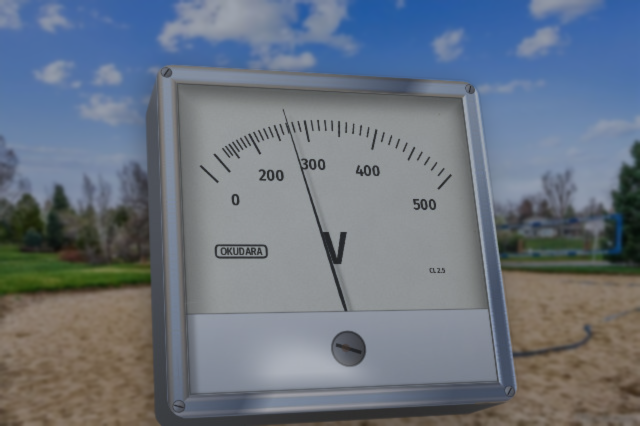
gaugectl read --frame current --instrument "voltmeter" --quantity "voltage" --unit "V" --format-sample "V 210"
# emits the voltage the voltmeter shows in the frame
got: V 270
